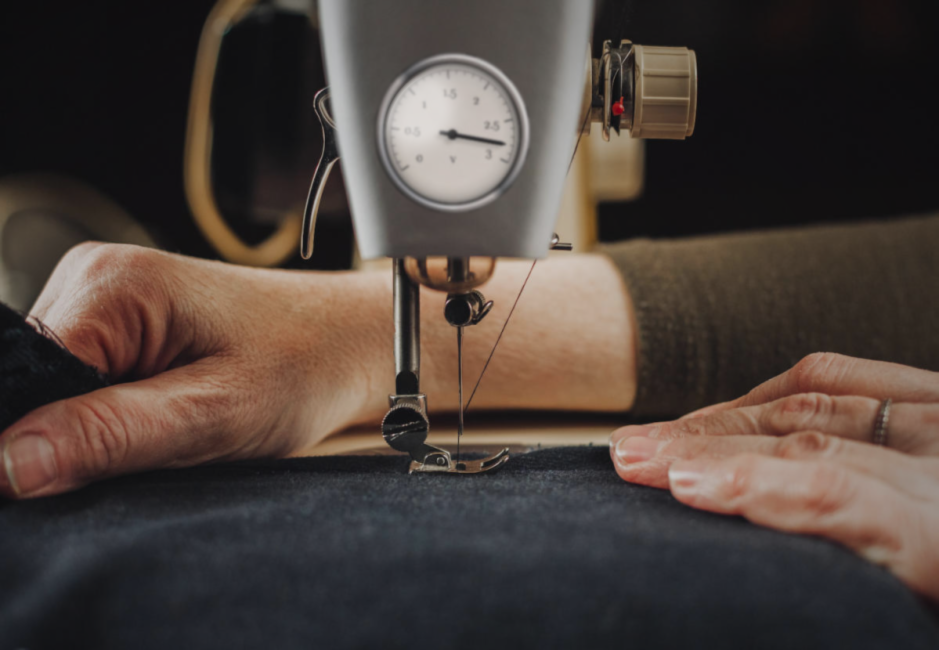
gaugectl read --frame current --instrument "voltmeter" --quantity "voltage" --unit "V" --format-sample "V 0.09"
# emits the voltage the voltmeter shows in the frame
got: V 2.8
